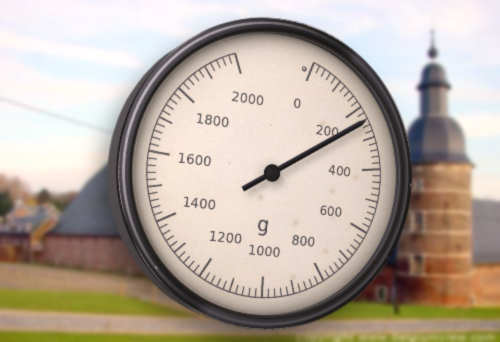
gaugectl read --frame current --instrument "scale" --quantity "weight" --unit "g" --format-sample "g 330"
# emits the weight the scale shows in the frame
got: g 240
